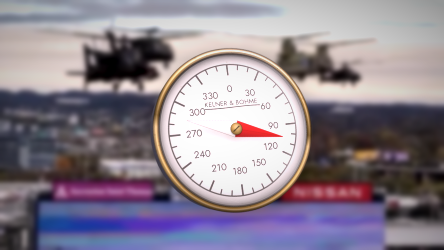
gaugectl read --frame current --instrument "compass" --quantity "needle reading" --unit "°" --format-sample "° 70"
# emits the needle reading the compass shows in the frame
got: ° 105
